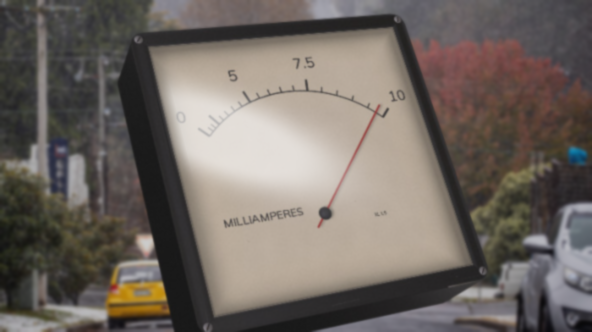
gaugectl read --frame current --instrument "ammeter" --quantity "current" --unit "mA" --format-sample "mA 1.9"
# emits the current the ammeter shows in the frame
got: mA 9.75
